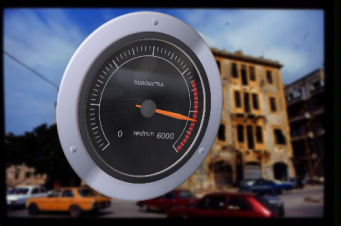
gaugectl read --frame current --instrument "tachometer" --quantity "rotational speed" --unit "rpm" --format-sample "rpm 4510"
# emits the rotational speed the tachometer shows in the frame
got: rpm 5200
